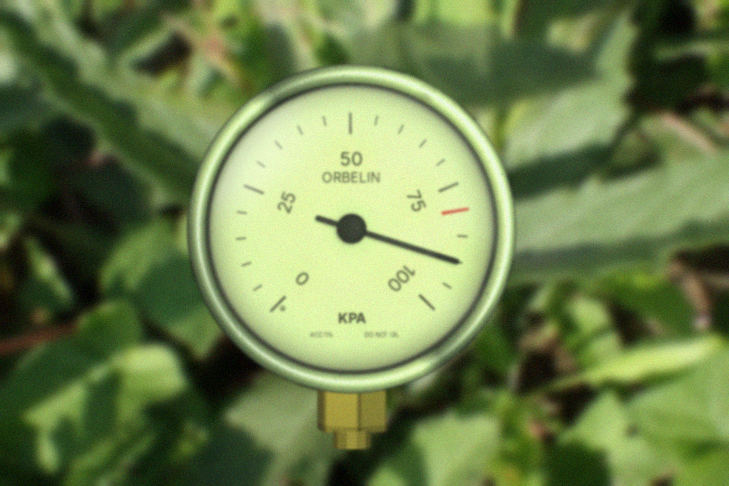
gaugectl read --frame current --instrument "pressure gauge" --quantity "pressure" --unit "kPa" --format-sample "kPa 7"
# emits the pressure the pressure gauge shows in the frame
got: kPa 90
